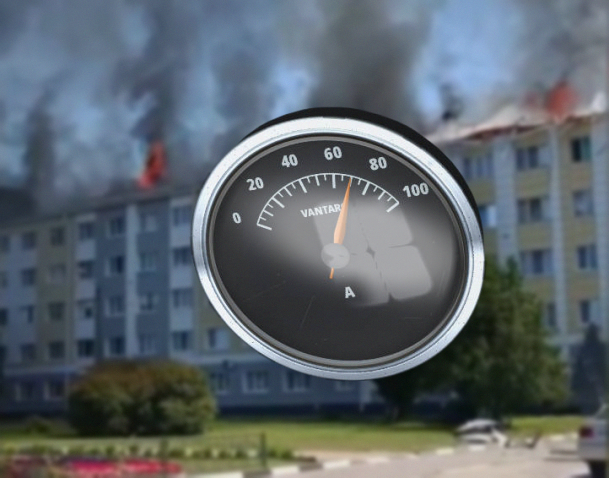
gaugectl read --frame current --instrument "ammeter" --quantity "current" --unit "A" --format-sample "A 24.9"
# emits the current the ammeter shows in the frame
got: A 70
